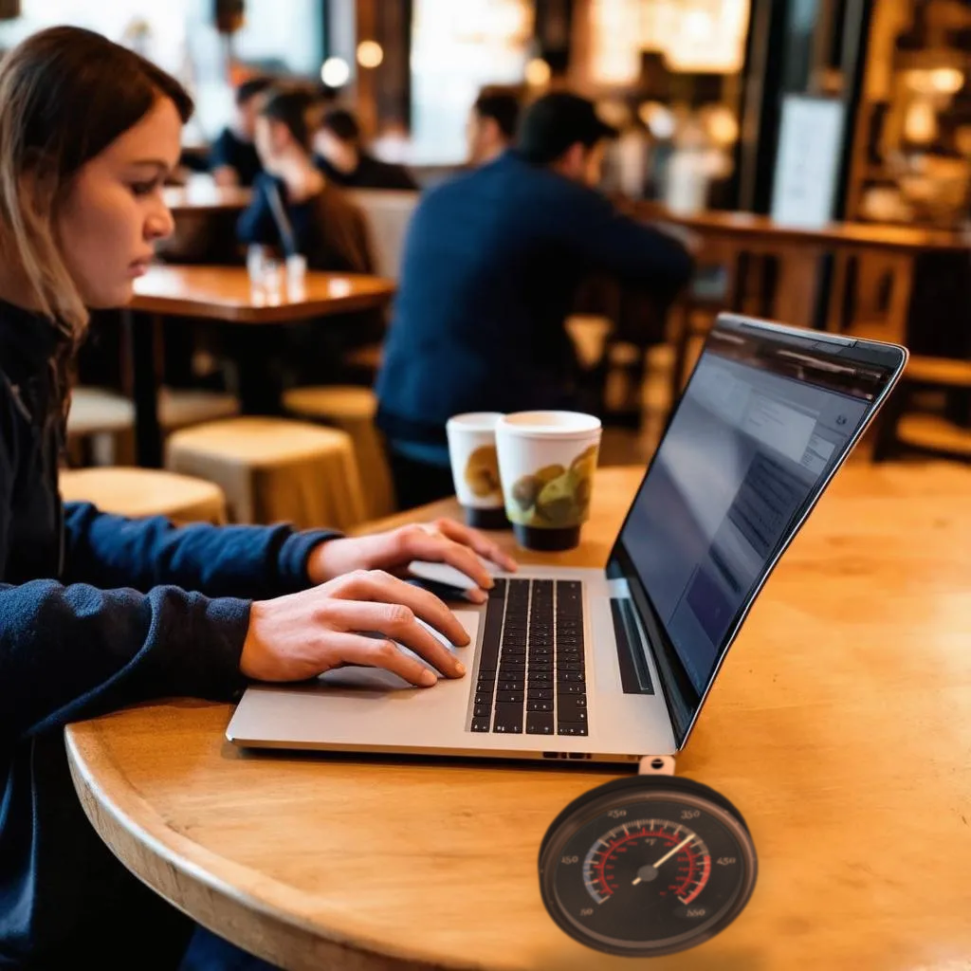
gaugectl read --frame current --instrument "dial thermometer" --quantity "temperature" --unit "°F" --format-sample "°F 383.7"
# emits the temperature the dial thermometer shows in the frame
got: °F 375
